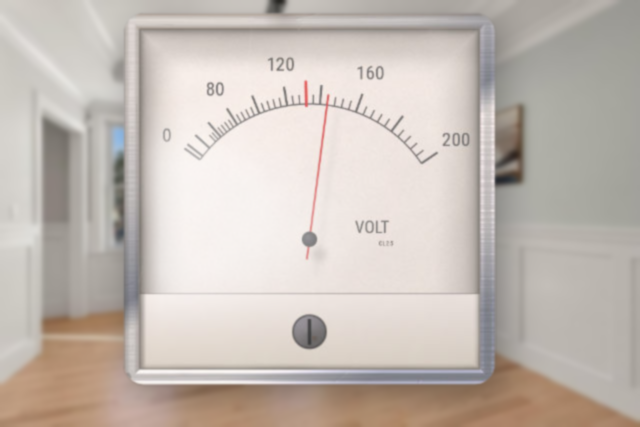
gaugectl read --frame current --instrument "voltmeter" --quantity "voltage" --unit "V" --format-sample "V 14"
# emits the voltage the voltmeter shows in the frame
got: V 144
